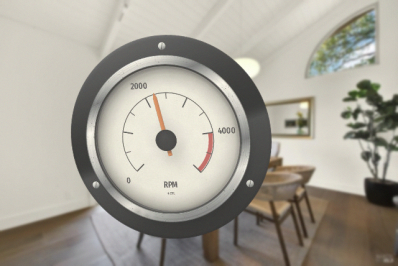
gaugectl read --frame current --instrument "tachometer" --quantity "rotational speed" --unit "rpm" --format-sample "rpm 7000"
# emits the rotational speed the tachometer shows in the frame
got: rpm 2250
